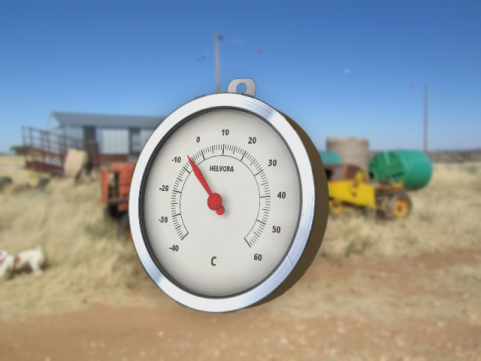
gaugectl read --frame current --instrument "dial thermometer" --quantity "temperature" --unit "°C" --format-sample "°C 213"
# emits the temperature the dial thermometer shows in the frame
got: °C -5
